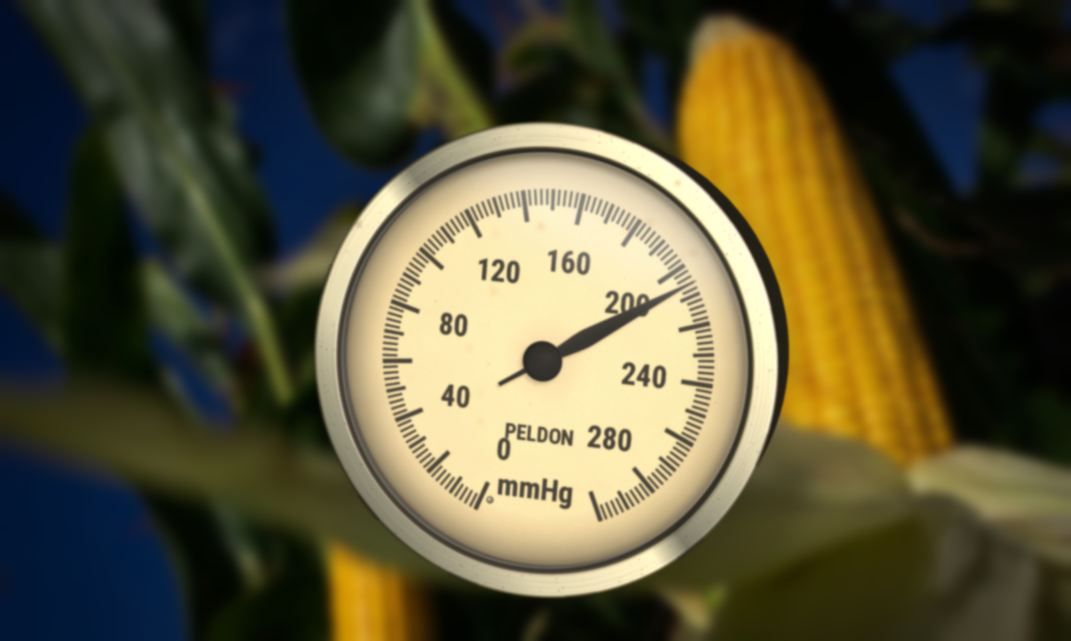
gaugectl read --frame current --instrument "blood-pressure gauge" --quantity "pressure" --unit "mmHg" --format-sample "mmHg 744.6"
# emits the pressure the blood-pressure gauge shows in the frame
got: mmHg 206
